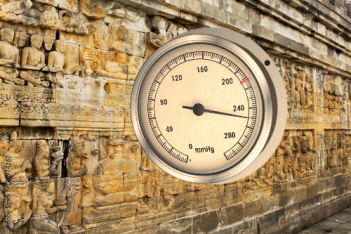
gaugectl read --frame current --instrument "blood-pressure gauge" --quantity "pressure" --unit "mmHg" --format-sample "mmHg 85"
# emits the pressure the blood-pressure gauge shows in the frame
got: mmHg 250
